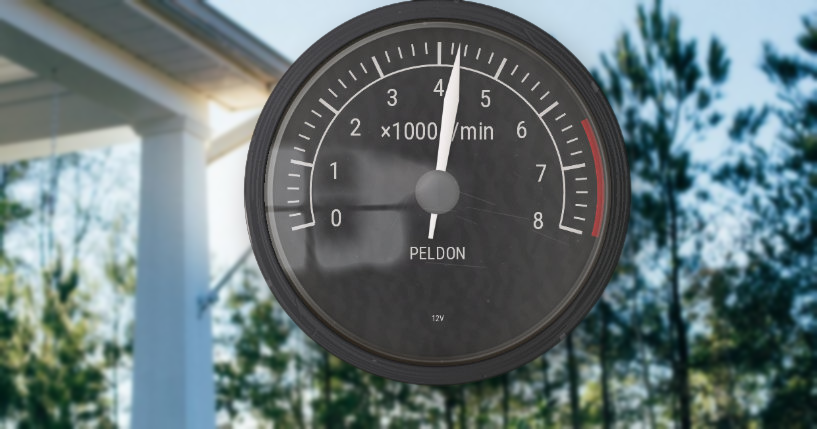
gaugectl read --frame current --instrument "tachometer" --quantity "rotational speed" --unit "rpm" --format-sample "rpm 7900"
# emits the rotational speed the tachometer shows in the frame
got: rpm 4300
